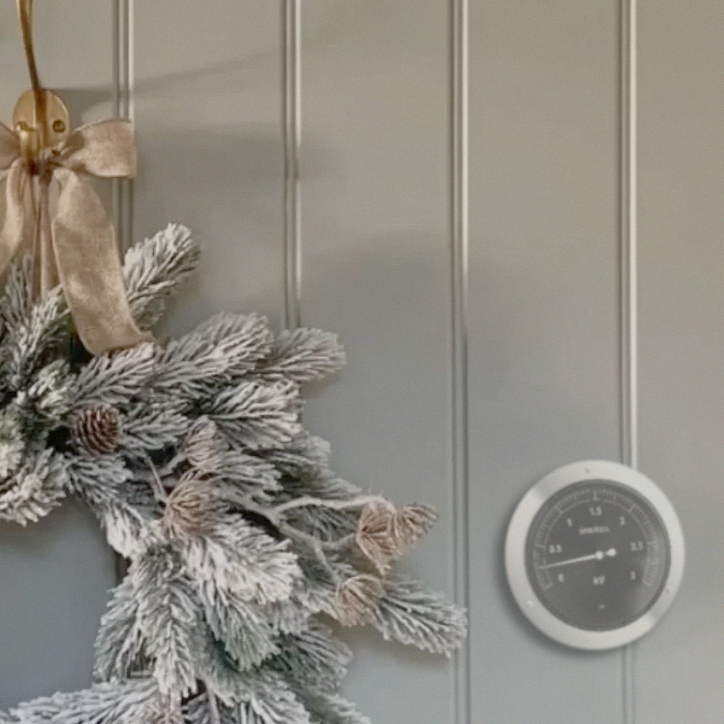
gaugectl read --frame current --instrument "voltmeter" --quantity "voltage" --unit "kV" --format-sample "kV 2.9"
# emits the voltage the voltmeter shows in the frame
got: kV 0.25
